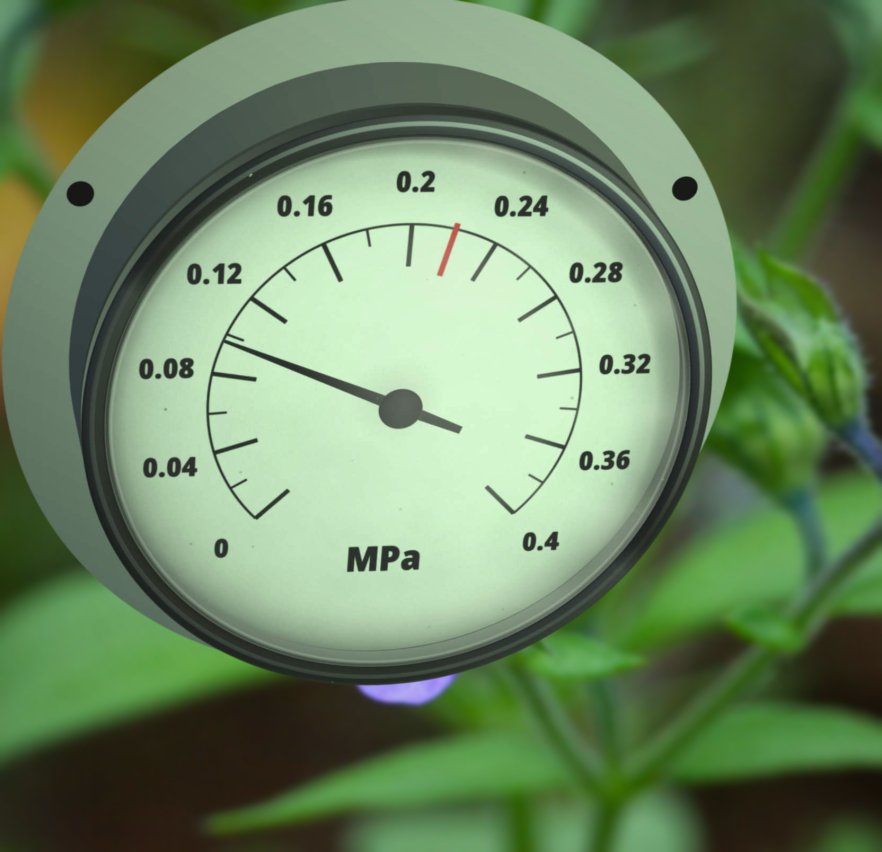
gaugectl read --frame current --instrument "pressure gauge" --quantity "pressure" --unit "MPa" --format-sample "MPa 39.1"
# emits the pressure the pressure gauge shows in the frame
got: MPa 0.1
